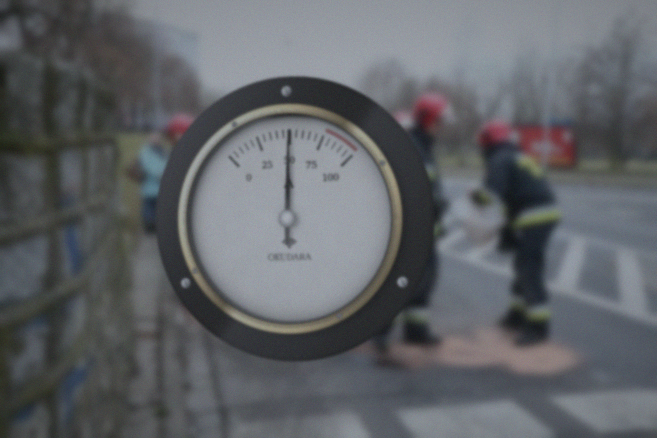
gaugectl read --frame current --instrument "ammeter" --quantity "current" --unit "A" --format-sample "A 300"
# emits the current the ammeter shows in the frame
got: A 50
